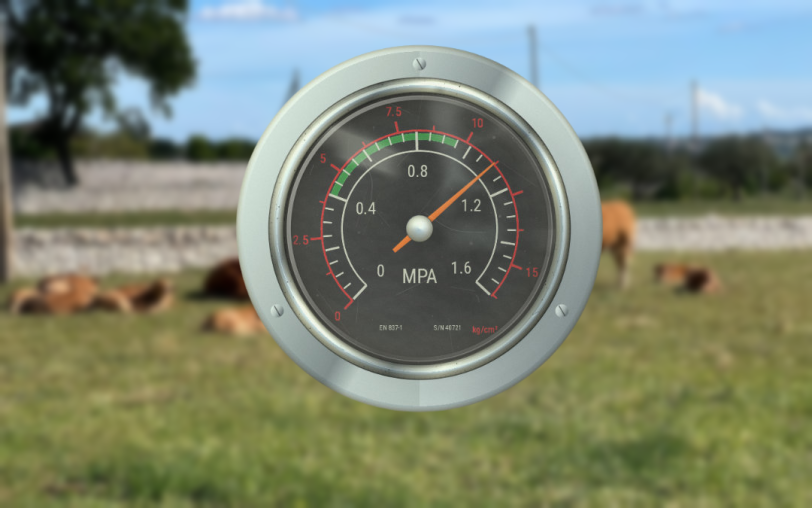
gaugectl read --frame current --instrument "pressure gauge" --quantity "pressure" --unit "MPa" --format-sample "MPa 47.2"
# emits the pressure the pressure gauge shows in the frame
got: MPa 1.1
